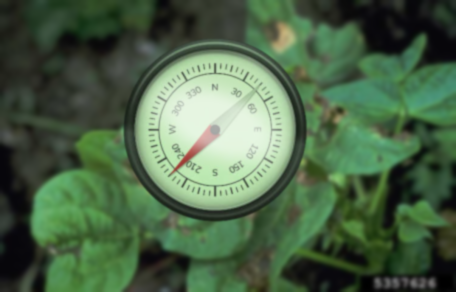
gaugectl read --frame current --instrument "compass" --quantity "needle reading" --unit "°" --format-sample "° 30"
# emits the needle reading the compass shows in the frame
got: ° 225
